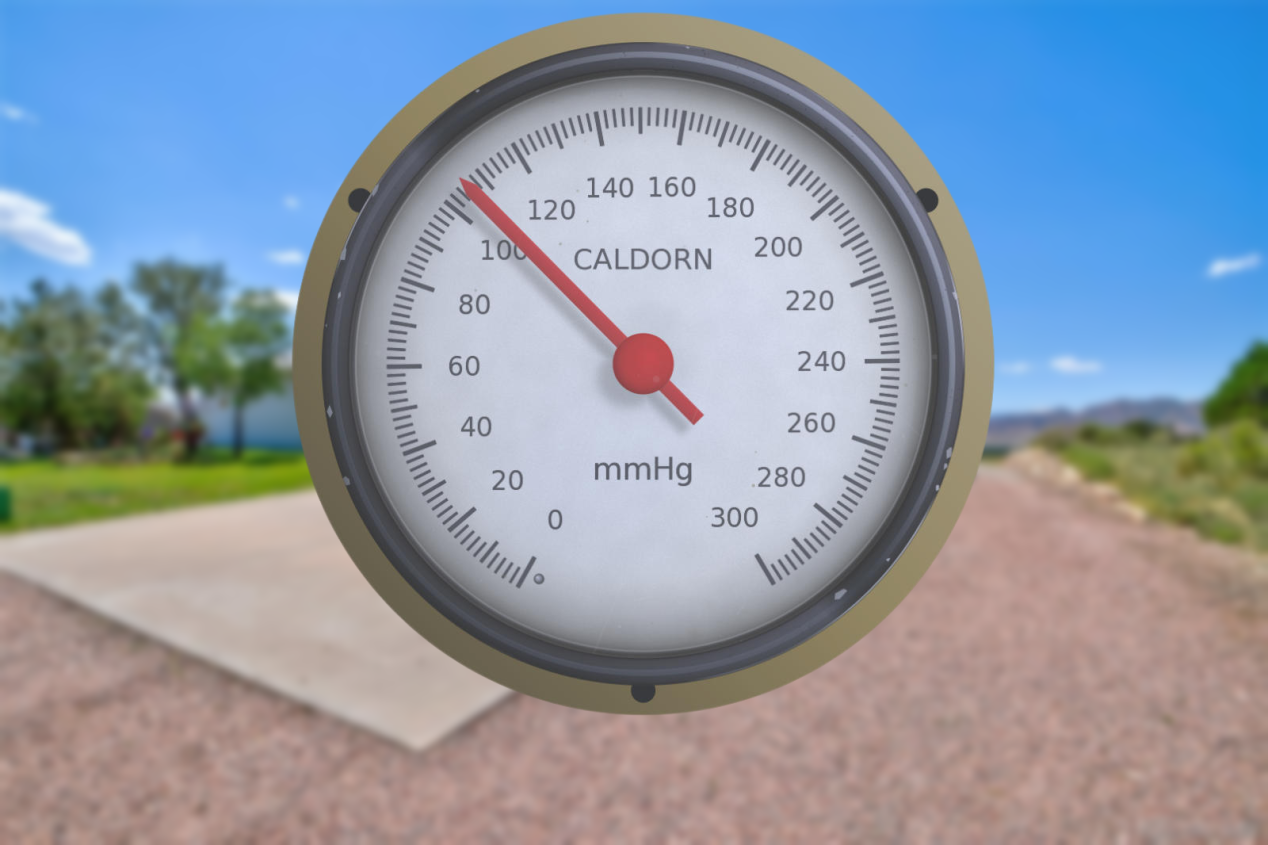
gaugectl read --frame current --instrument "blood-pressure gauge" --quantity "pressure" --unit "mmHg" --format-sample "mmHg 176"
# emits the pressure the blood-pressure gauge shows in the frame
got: mmHg 106
